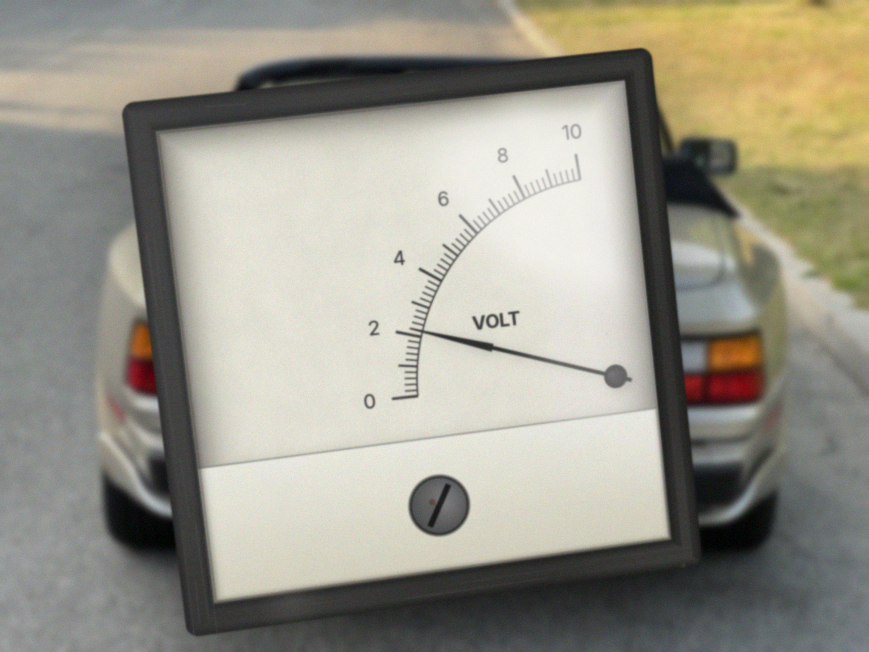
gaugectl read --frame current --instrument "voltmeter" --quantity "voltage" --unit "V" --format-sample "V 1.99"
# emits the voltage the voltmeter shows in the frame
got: V 2.2
